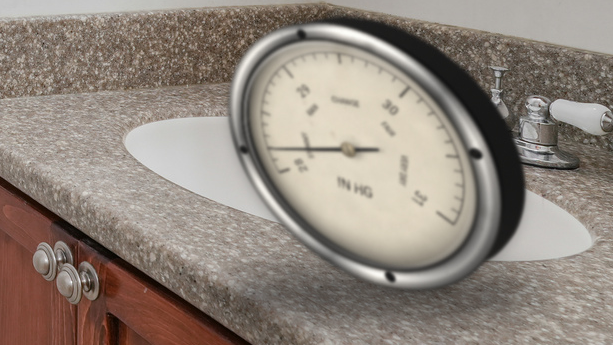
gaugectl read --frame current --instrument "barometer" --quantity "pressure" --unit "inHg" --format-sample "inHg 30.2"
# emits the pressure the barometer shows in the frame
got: inHg 28.2
